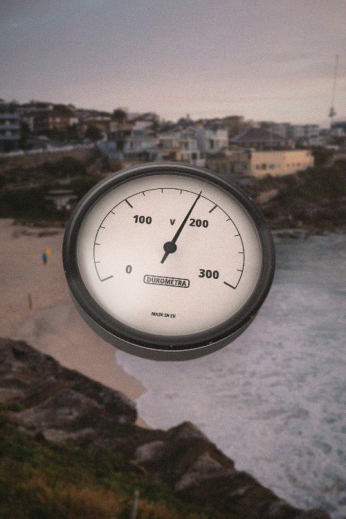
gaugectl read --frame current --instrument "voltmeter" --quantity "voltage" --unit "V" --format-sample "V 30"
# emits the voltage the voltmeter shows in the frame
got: V 180
